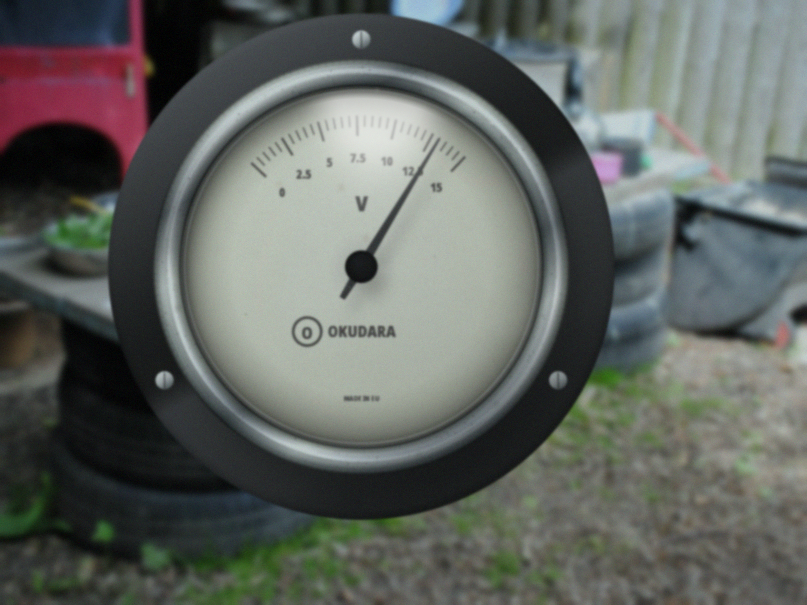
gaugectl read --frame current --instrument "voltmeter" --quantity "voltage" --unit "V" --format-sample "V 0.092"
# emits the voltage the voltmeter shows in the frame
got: V 13
